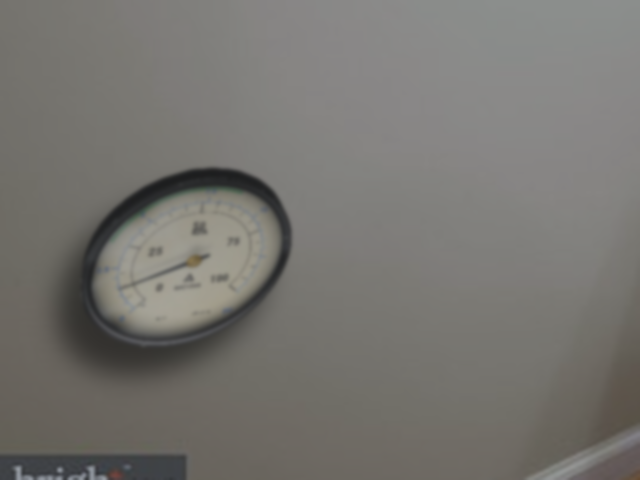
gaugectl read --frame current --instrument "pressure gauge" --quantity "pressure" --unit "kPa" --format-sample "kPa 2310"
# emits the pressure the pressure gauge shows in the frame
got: kPa 10
